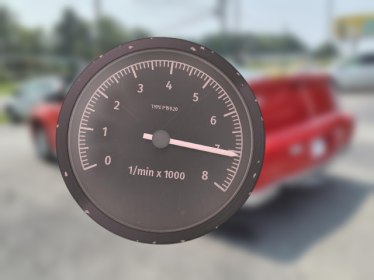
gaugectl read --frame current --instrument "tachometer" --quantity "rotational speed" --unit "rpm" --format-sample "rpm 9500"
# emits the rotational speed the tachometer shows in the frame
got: rpm 7100
